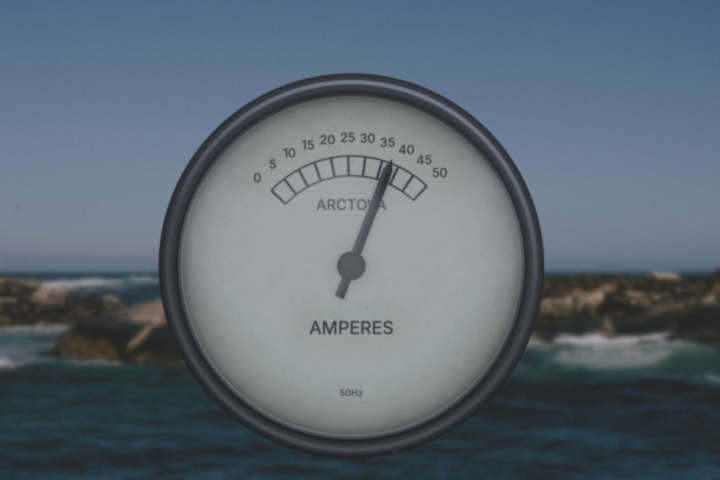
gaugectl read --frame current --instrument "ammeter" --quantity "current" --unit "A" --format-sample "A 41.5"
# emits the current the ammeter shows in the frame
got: A 37.5
